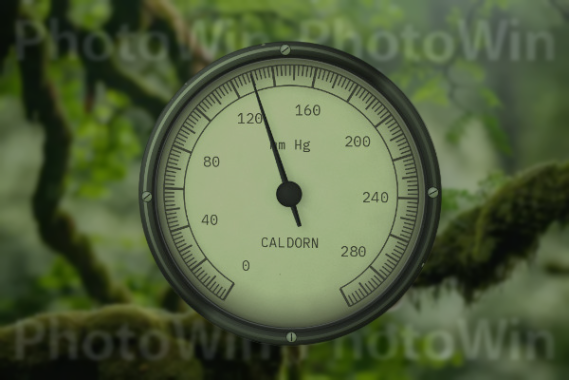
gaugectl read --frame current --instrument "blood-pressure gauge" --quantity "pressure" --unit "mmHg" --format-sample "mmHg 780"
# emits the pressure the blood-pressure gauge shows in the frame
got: mmHg 130
